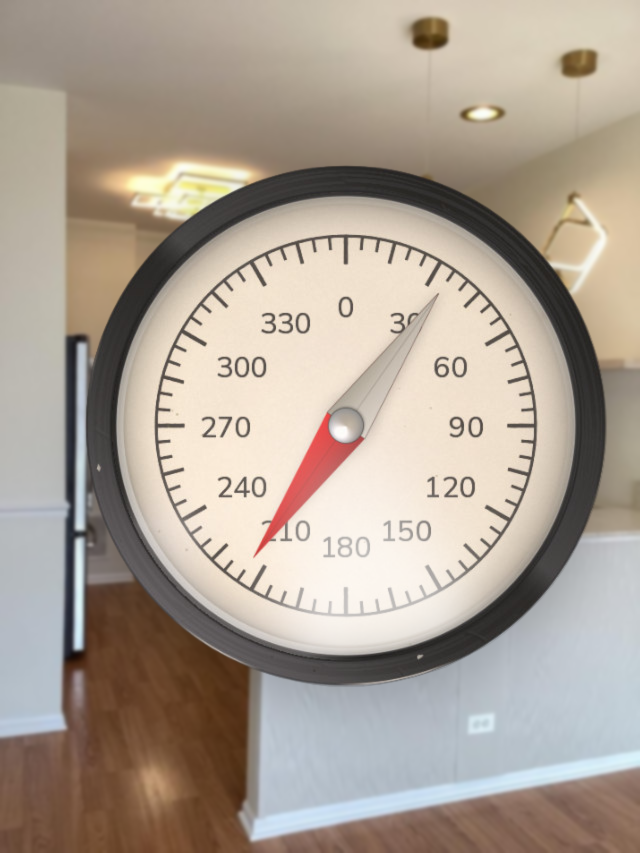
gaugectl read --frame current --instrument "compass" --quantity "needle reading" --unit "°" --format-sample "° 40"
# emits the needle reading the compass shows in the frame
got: ° 215
